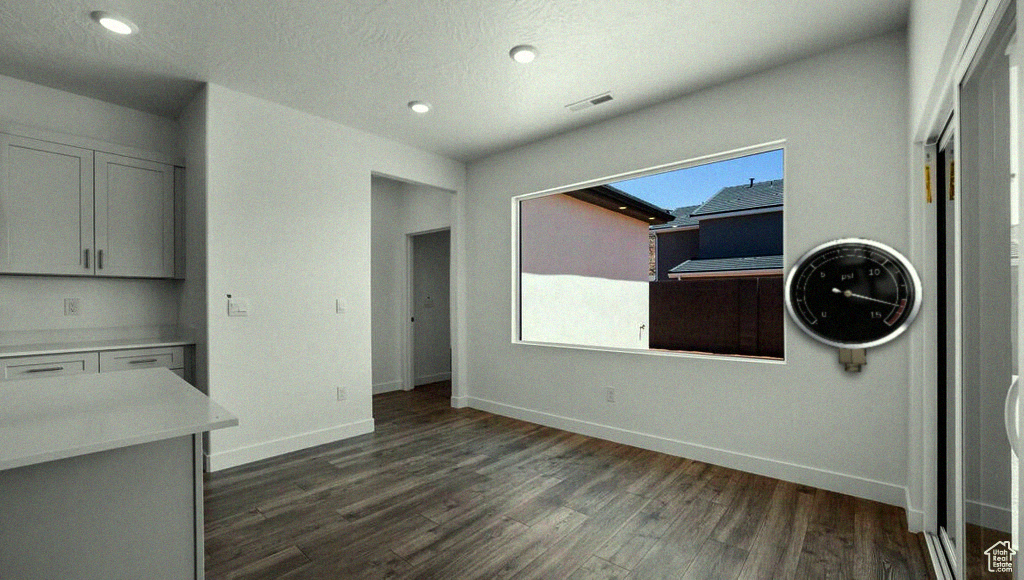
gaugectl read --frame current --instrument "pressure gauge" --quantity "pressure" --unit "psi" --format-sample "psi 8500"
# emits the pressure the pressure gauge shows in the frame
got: psi 13.5
